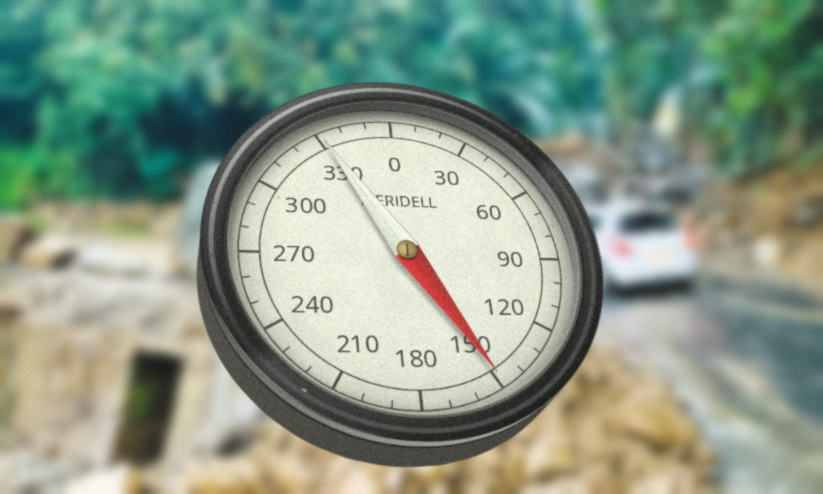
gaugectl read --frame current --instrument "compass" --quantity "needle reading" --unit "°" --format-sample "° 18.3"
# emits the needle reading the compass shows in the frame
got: ° 150
